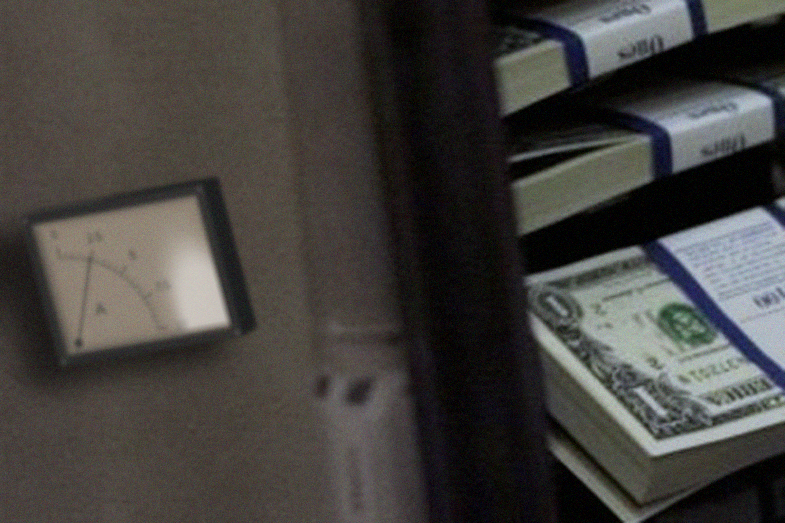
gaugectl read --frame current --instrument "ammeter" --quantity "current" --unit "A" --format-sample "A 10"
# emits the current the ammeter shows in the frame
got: A 2.5
